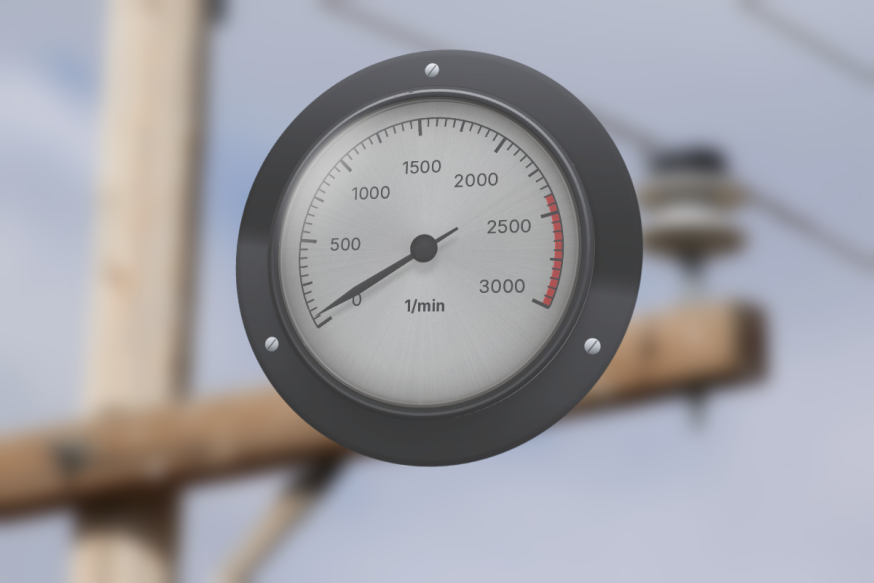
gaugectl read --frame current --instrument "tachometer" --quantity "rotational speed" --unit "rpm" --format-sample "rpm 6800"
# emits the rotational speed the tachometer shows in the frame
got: rpm 50
